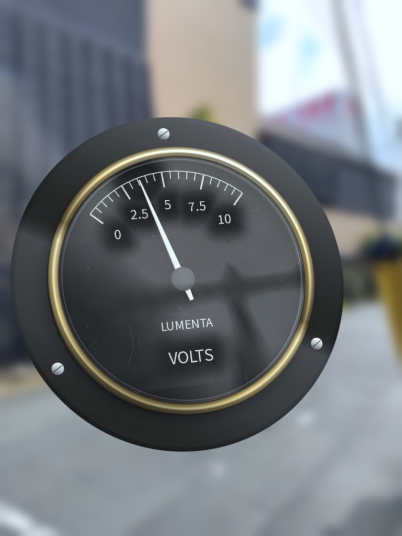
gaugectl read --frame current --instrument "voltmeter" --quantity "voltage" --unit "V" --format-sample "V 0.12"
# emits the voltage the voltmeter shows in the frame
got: V 3.5
